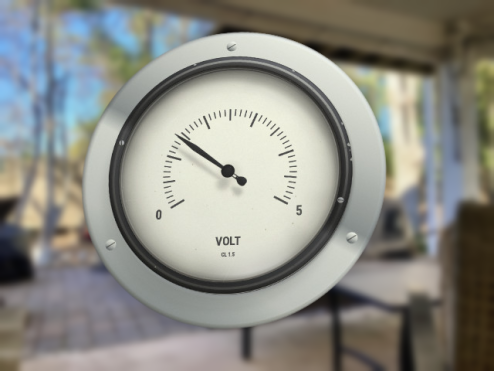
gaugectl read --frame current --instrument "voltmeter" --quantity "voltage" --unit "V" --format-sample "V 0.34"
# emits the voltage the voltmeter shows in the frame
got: V 1.4
